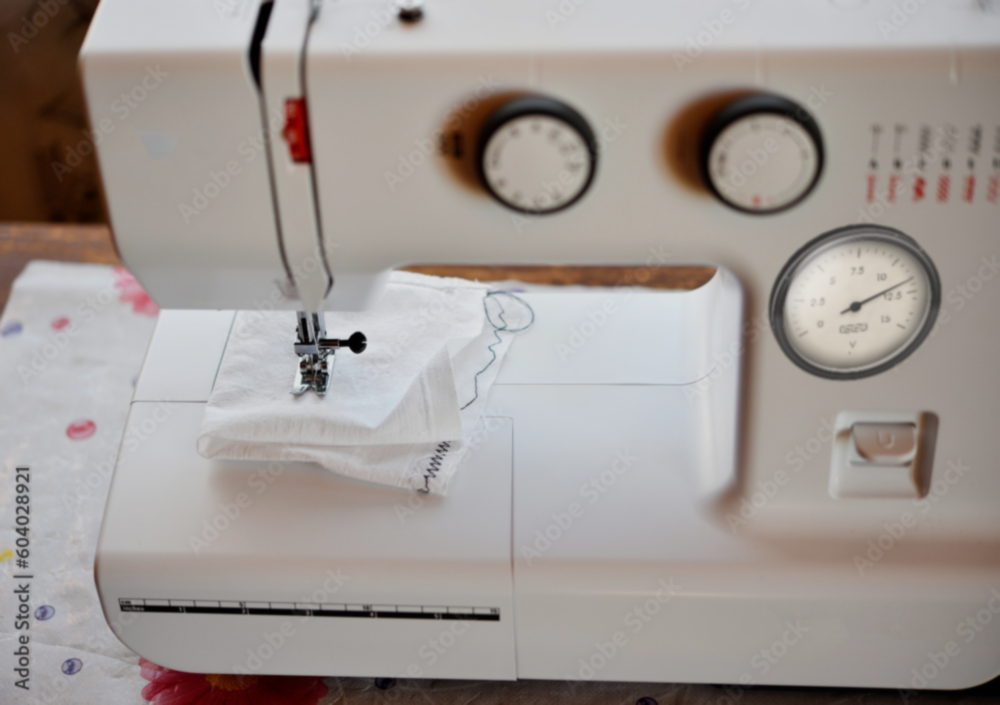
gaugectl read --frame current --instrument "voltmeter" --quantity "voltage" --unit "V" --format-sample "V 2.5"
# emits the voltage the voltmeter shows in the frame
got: V 11.5
